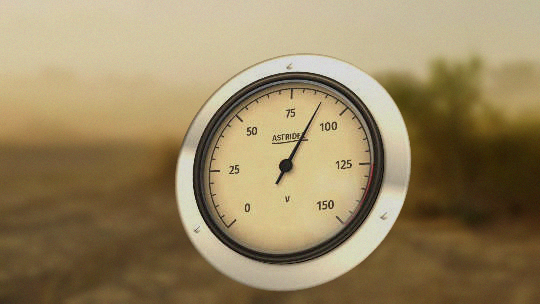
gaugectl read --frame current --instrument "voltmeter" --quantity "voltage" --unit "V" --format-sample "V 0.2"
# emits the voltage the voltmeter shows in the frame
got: V 90
